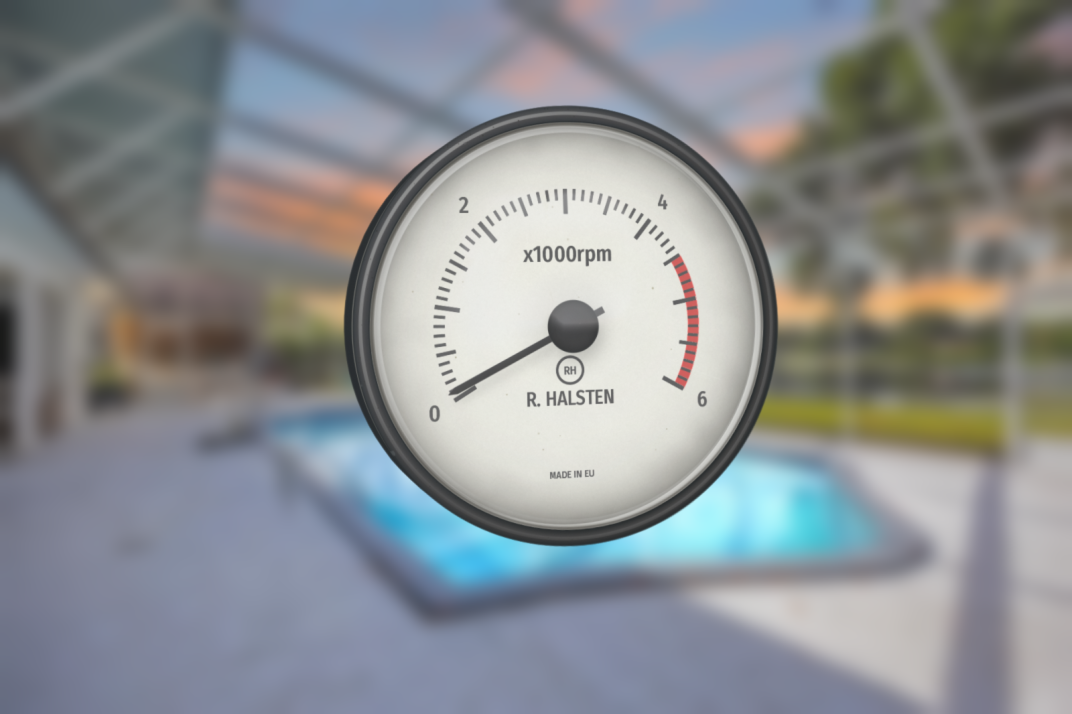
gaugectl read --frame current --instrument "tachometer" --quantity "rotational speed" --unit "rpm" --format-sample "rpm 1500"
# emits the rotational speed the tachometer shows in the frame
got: rpm 100
